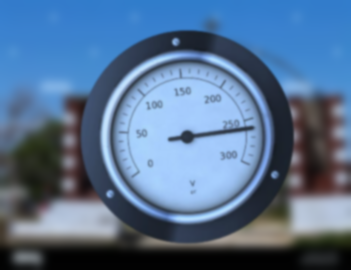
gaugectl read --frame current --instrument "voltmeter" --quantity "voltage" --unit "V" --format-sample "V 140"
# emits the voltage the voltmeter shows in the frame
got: V 260
